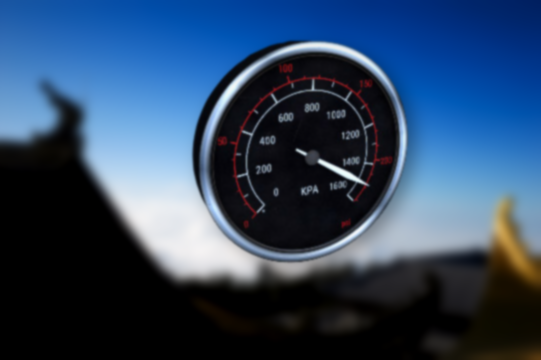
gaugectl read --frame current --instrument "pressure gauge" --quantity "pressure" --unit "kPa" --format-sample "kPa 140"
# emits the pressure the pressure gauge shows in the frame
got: kPa 1500
